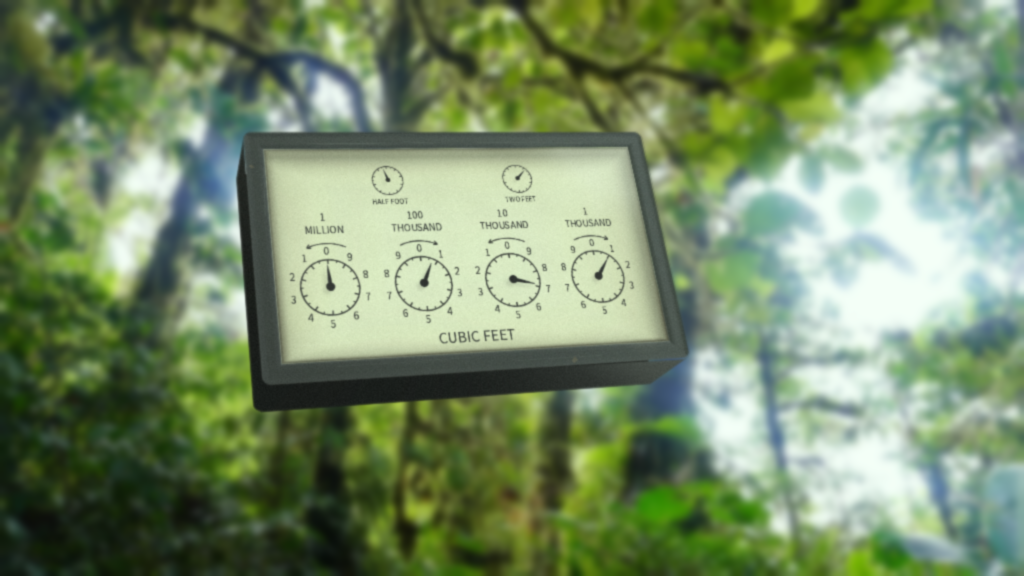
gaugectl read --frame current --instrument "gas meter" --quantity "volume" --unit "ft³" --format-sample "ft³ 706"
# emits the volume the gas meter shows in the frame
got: ft³ 7100
